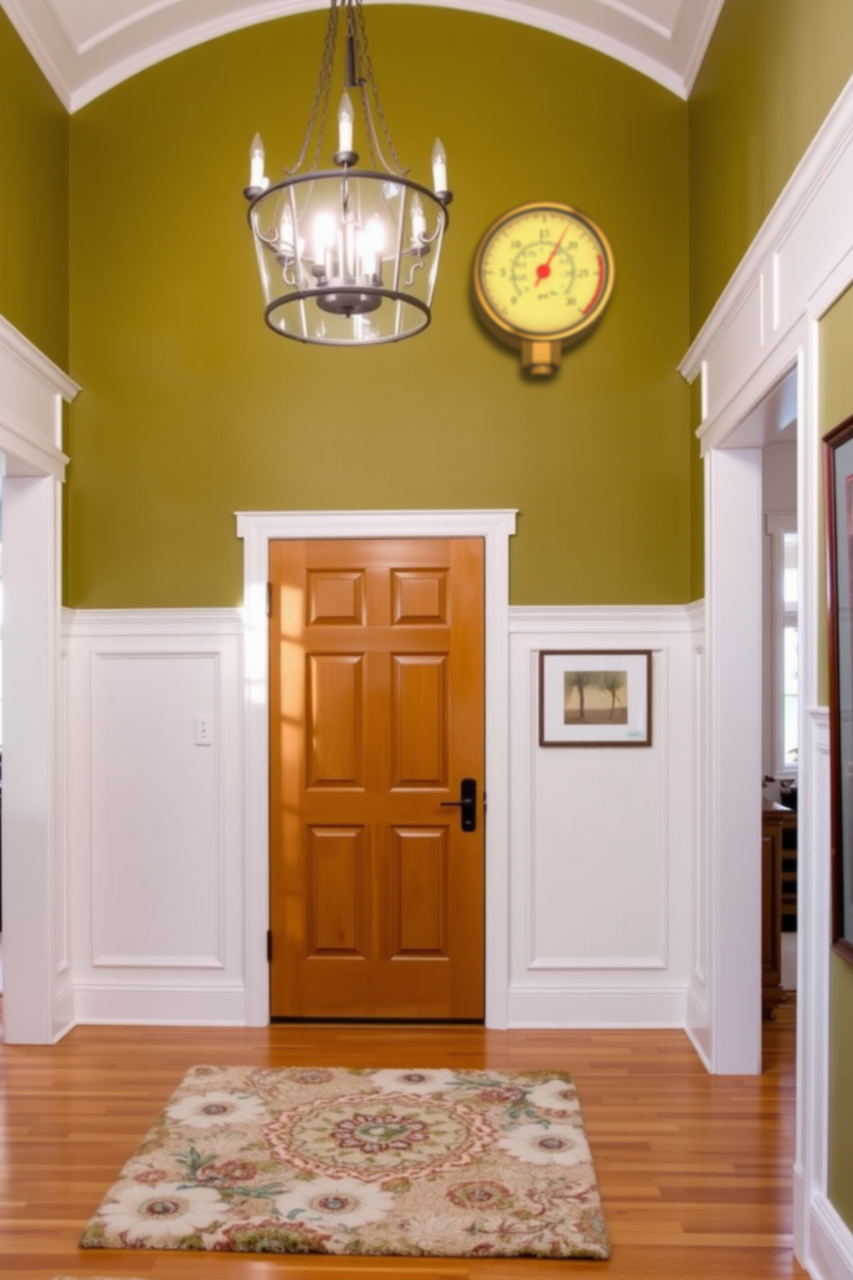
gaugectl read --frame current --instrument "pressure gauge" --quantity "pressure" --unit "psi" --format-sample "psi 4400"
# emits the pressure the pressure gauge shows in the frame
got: psi 18
